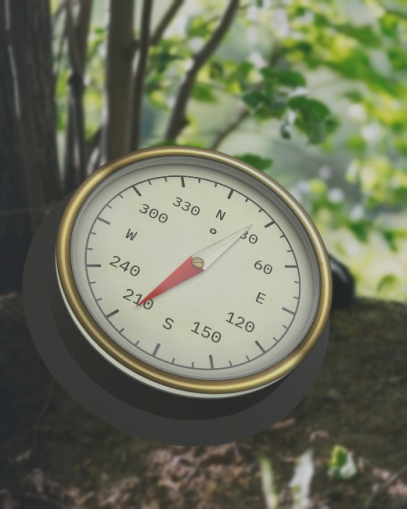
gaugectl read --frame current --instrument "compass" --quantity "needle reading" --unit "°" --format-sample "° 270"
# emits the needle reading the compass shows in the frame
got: ° 205
